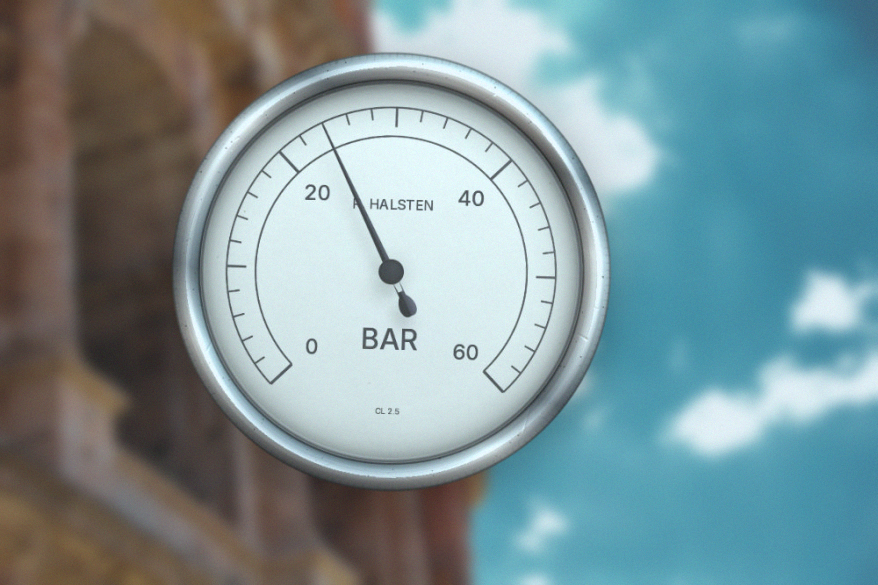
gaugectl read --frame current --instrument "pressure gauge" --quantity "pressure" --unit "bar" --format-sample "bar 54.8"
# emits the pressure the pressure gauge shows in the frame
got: bar 24
